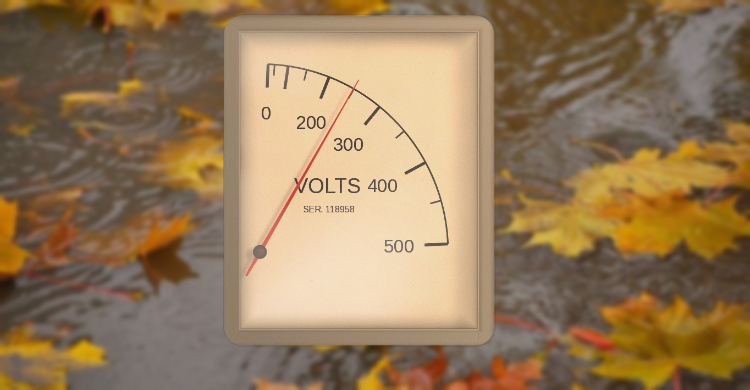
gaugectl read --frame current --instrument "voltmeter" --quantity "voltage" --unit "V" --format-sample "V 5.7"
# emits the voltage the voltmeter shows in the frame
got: V 250
